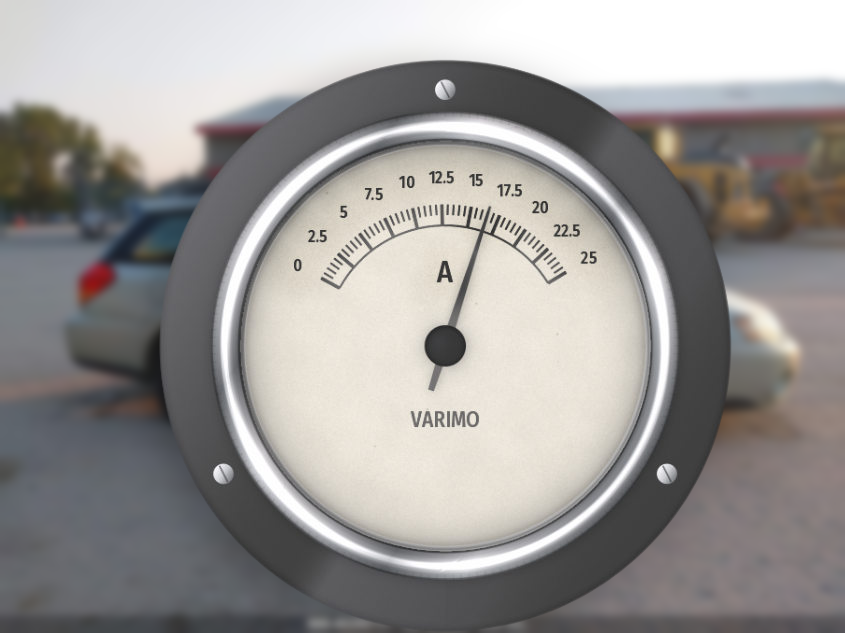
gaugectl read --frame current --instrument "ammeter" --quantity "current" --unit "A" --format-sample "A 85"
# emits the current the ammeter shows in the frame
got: A 16.5
